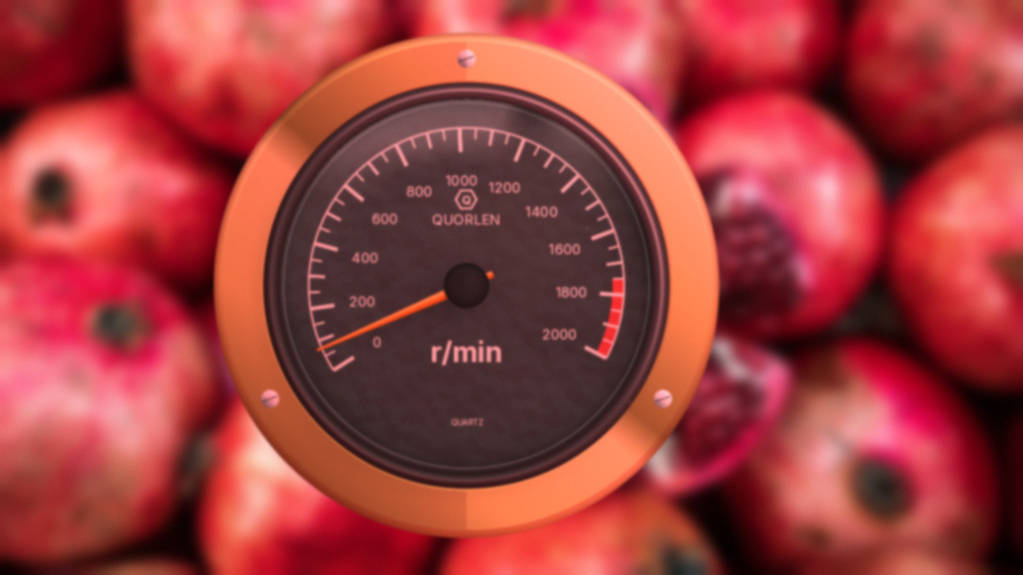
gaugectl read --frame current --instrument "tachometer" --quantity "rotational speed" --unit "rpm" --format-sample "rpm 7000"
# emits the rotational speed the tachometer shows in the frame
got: rpm 75
